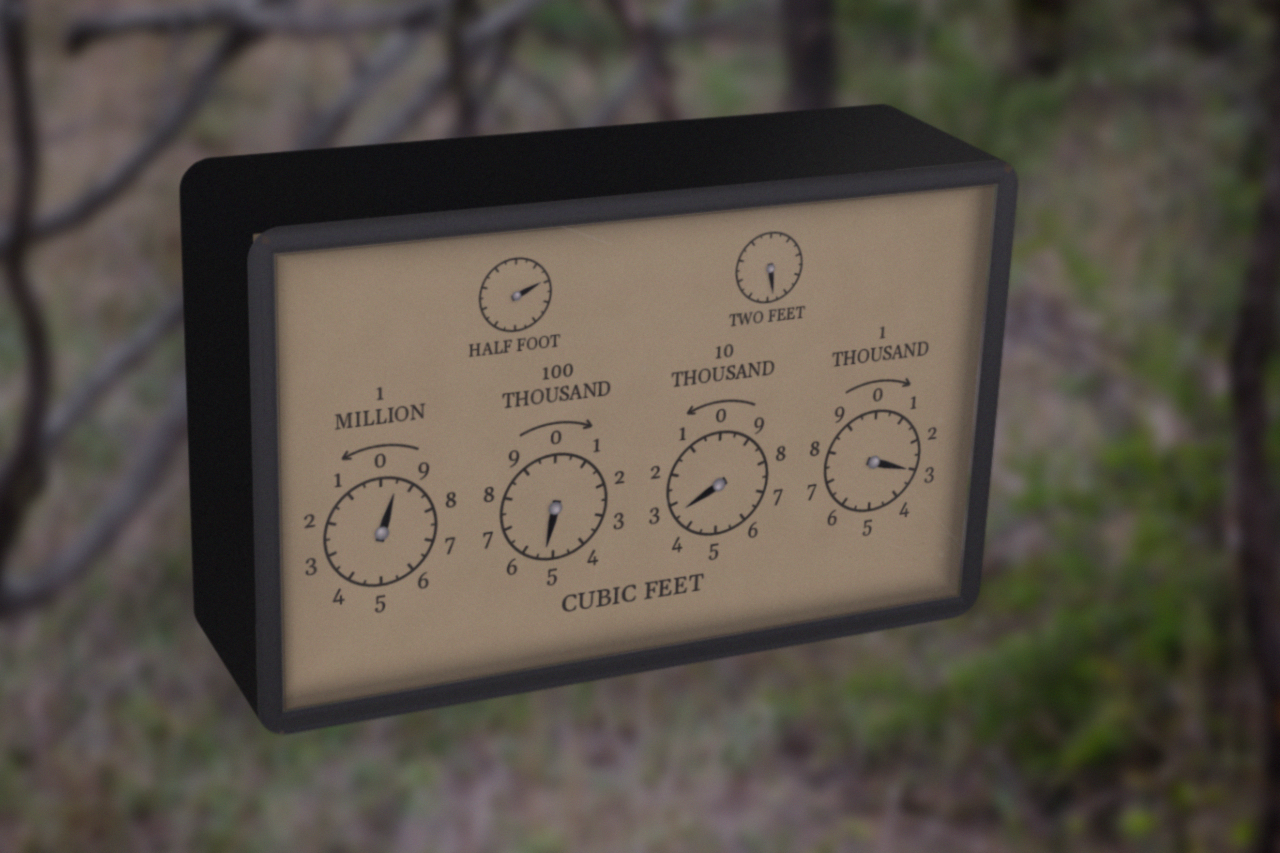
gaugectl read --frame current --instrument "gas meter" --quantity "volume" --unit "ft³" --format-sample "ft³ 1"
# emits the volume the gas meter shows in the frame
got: ft³ 953300
